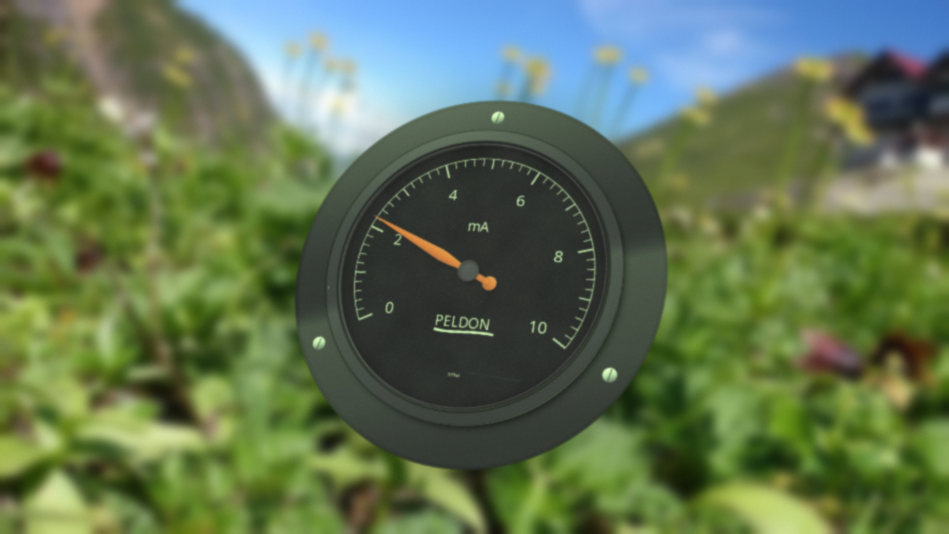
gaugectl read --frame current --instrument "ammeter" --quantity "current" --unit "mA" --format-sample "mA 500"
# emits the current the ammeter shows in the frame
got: mA 2.2
